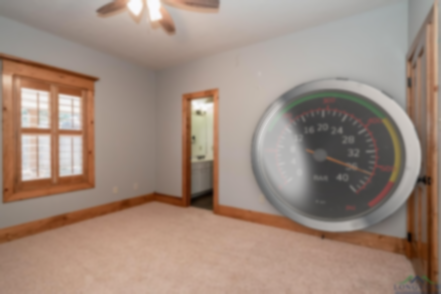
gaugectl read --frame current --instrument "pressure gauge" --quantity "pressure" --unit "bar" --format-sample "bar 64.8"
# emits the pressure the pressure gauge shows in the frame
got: bar 36
